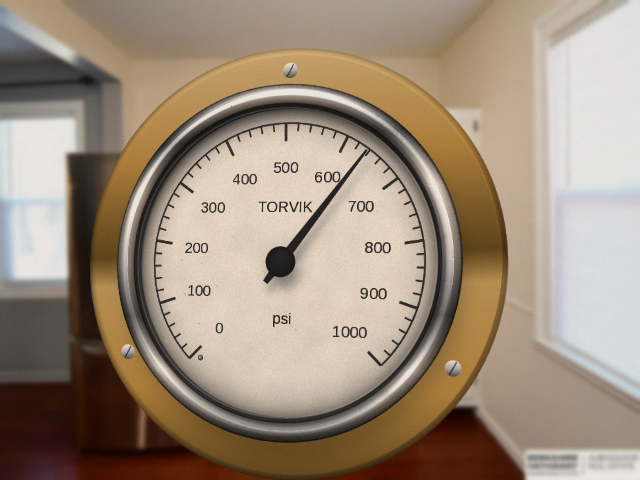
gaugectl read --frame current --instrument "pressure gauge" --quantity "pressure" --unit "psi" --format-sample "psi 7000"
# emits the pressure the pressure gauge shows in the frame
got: psi 640
